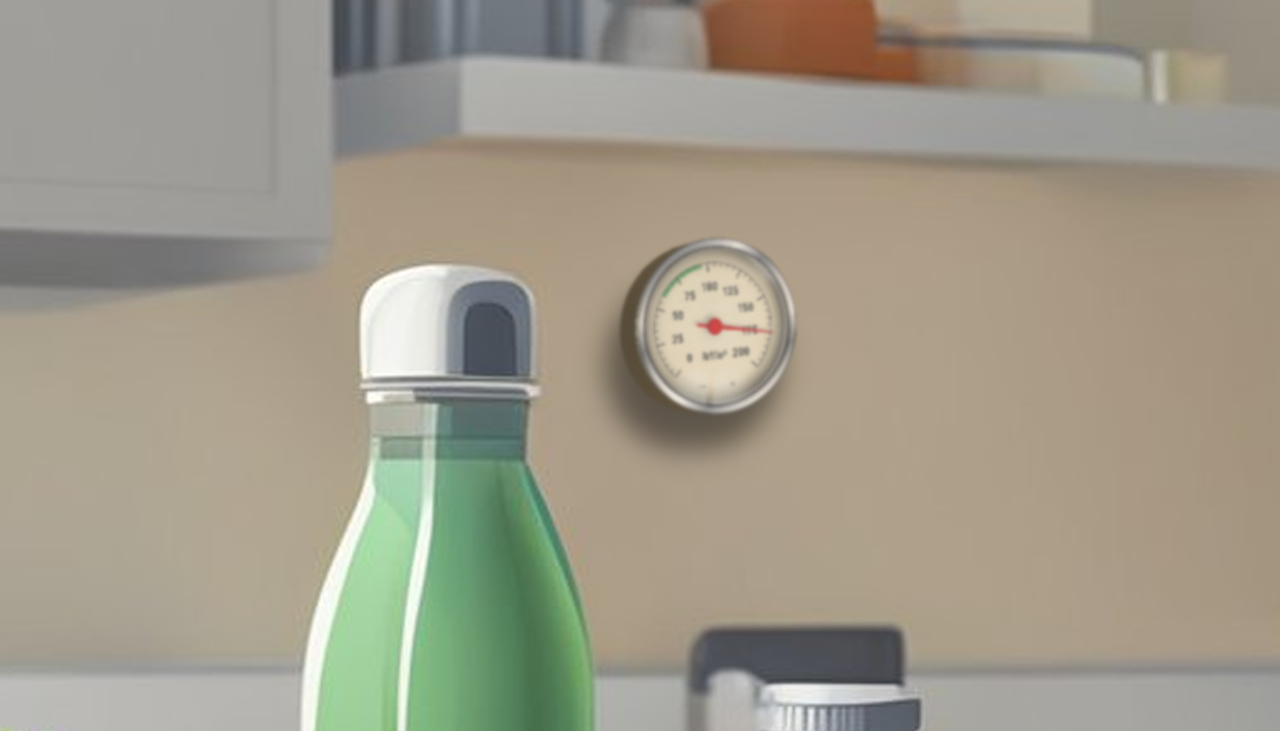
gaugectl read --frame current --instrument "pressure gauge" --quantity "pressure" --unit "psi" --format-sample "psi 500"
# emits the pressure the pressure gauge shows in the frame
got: psi 175
